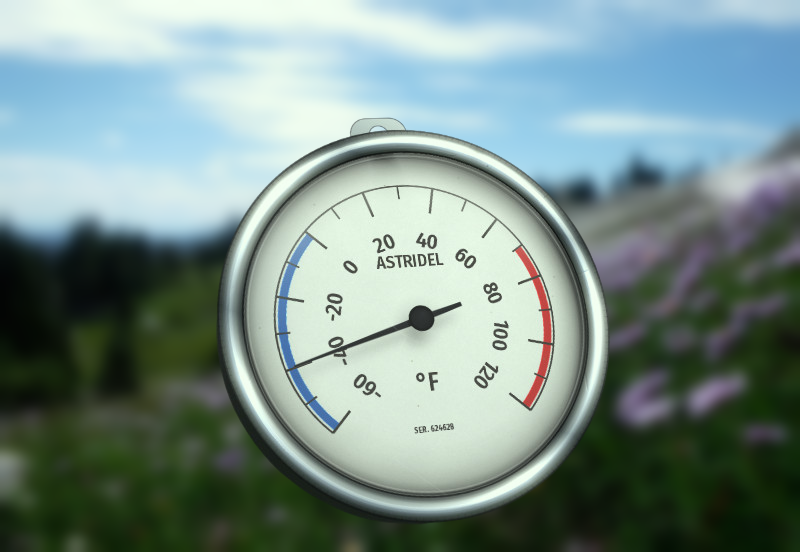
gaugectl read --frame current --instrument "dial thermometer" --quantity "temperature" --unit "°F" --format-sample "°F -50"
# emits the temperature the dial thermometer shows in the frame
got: °F -40
